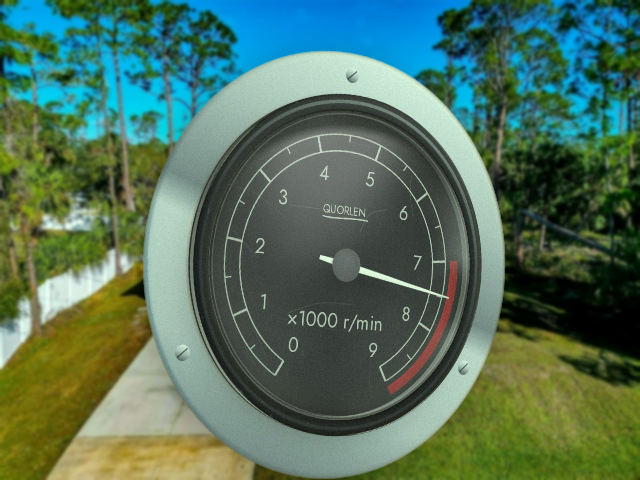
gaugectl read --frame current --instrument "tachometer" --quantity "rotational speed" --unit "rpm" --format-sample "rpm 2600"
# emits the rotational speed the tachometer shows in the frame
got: rpm 7500
